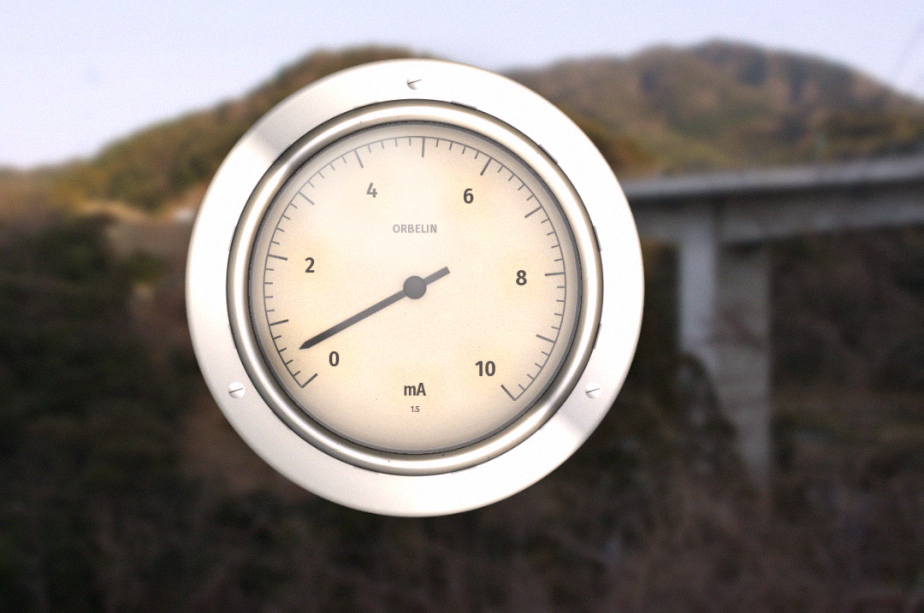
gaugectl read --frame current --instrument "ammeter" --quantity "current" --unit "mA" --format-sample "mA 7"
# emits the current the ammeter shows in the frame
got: mA 0.5
